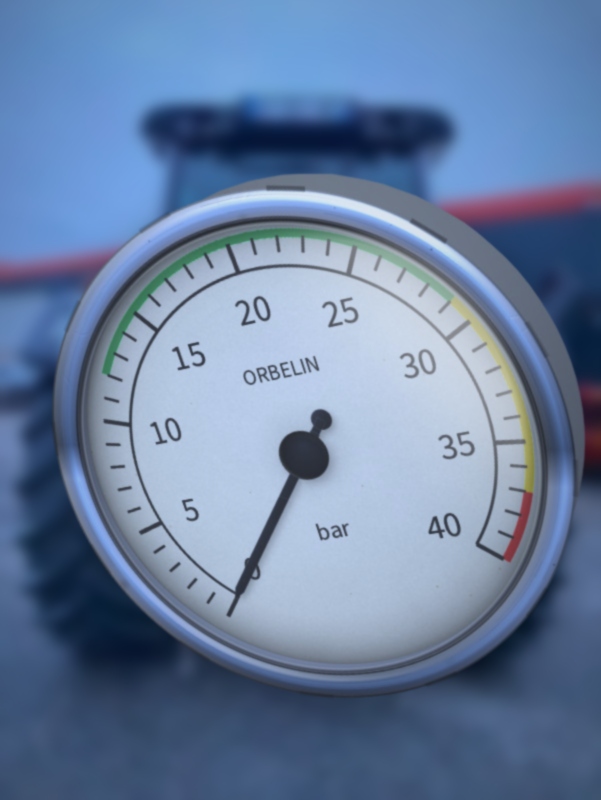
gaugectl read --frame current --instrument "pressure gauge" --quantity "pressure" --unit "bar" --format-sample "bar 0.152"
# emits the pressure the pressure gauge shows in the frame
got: bar 0
